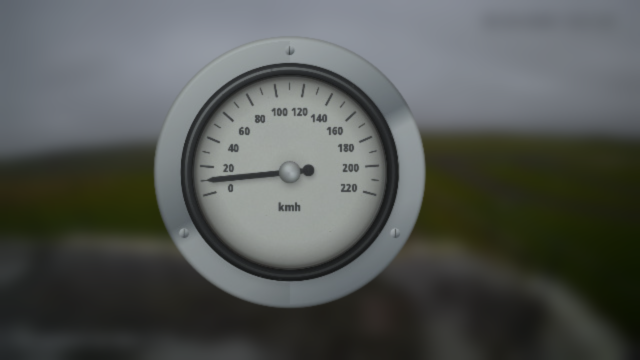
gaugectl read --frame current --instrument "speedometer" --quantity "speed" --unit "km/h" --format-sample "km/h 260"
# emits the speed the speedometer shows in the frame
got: km/h 10
